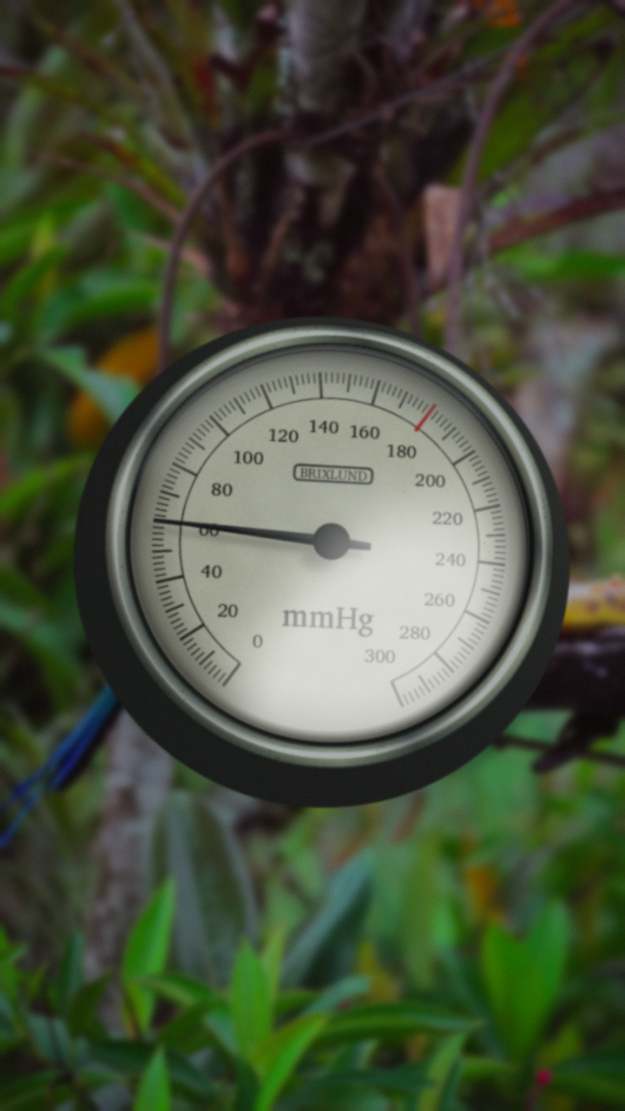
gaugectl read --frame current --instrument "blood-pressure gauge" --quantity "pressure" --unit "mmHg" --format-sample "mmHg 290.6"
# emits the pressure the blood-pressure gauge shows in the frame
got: mmHg 60
